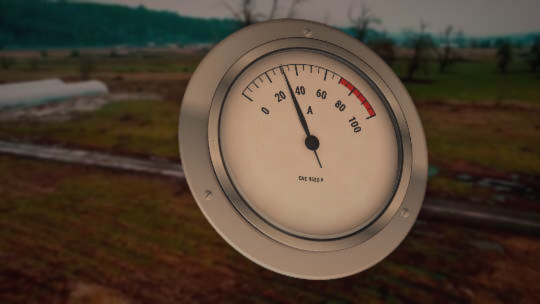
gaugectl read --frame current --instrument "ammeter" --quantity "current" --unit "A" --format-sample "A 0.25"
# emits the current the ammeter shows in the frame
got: A 30
